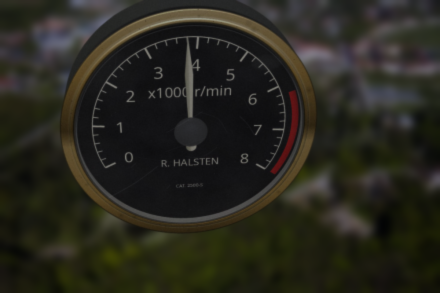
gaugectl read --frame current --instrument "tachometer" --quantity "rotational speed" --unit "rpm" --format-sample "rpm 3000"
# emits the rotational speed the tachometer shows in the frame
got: rpm 3800
